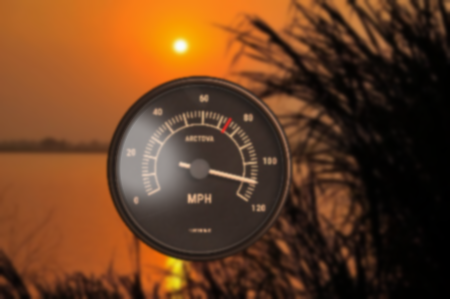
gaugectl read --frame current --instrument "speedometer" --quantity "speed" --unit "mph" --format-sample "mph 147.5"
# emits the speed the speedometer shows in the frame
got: mph 110
